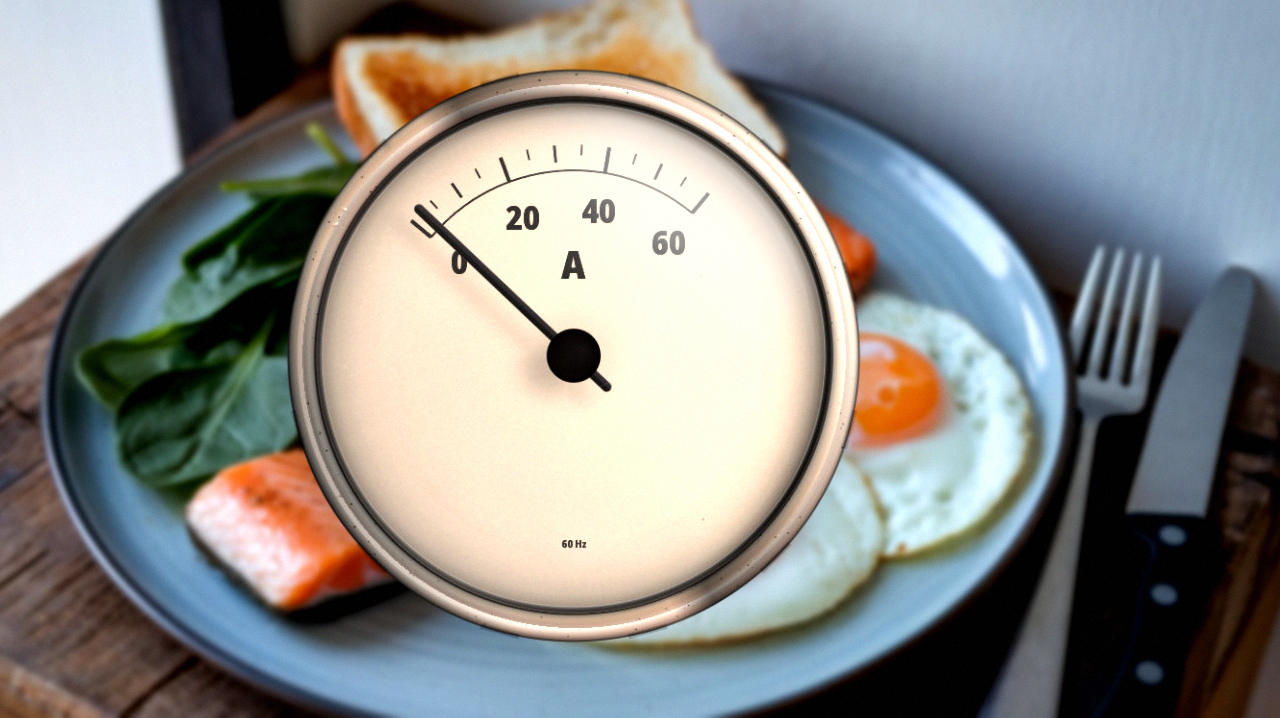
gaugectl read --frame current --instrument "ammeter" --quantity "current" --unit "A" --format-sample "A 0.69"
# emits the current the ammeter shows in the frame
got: A 2.5
